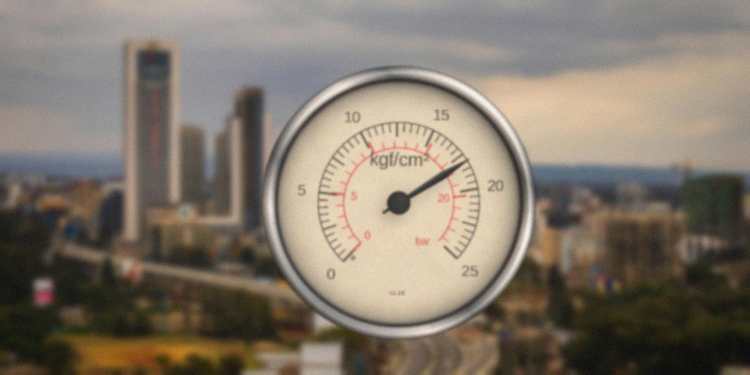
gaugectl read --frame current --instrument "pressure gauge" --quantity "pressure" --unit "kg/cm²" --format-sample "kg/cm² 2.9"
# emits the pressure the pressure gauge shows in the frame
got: kg/cm² 18
